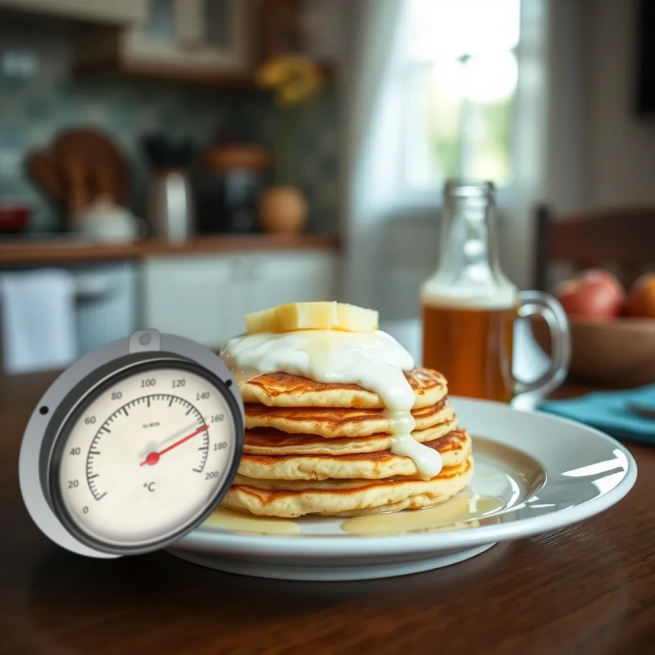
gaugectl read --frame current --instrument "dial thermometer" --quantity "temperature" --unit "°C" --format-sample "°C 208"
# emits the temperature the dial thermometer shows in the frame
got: °C 160
